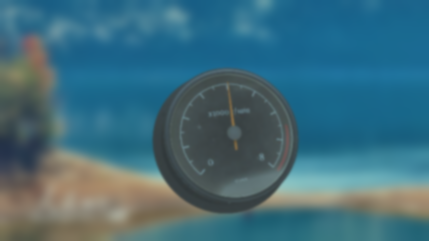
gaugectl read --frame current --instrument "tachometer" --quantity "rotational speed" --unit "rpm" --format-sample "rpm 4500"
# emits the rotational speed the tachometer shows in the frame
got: rpm 4000
